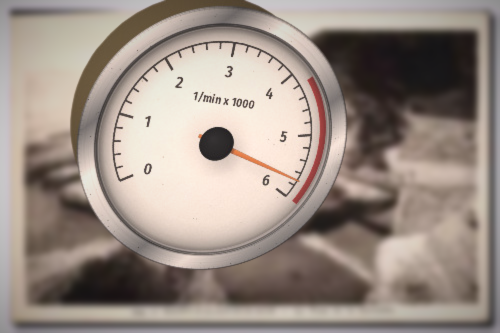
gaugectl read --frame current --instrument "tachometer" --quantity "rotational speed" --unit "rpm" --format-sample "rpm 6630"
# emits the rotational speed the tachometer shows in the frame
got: rpm 5700
